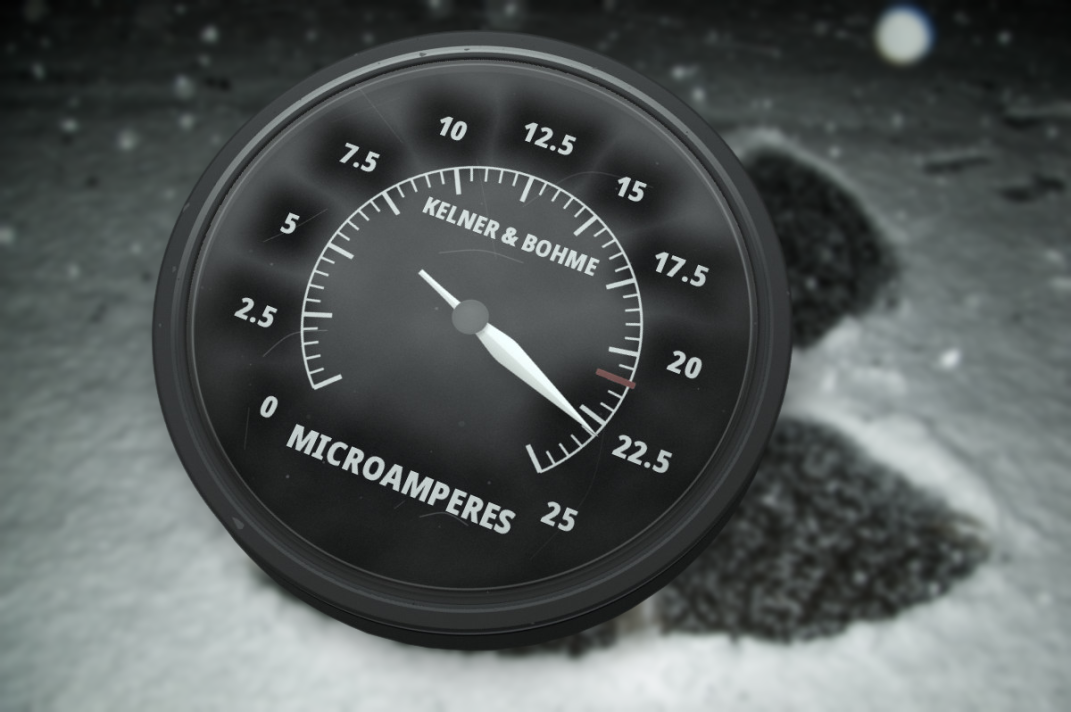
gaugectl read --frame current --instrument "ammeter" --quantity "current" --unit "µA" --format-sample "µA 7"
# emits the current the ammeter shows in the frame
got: µA 23
